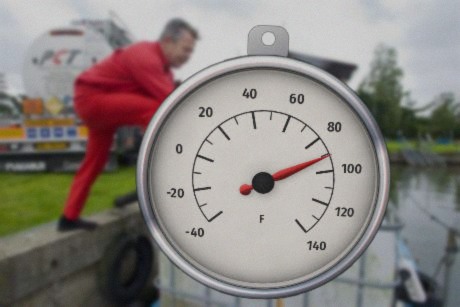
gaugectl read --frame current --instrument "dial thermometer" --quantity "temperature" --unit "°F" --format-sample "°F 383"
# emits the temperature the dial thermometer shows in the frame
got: °F 90
